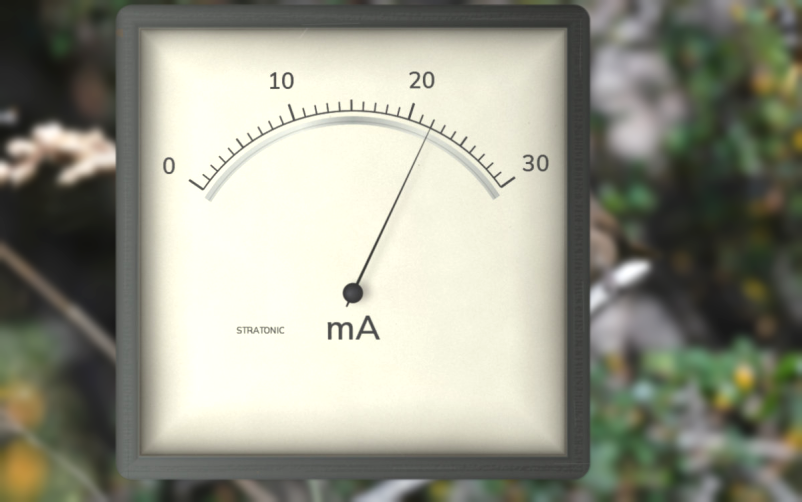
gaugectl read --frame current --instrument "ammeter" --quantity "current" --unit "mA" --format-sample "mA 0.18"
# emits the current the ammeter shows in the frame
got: mA 22
